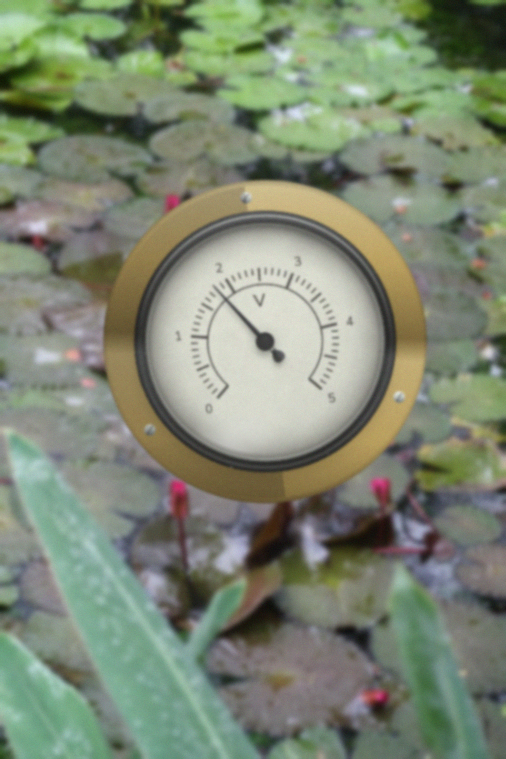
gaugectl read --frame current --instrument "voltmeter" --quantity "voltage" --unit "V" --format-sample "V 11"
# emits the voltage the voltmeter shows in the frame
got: V 1.8
